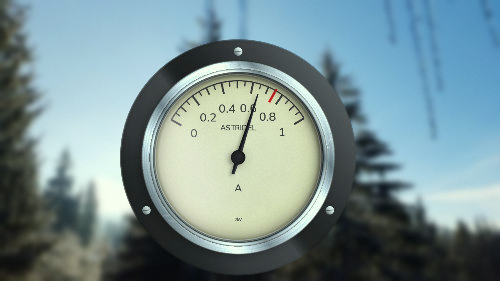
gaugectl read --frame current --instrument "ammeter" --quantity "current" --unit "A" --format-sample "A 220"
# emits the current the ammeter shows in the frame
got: A 0.65
